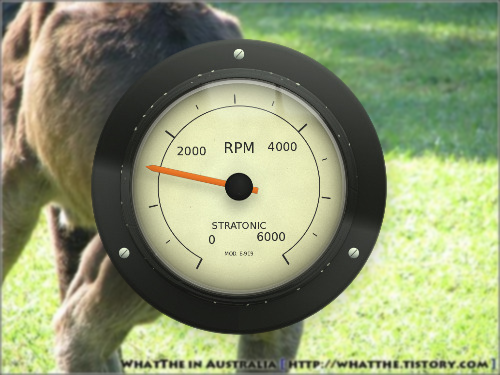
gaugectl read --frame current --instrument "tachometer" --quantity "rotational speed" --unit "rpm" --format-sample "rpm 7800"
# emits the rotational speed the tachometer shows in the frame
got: rpm 1500
